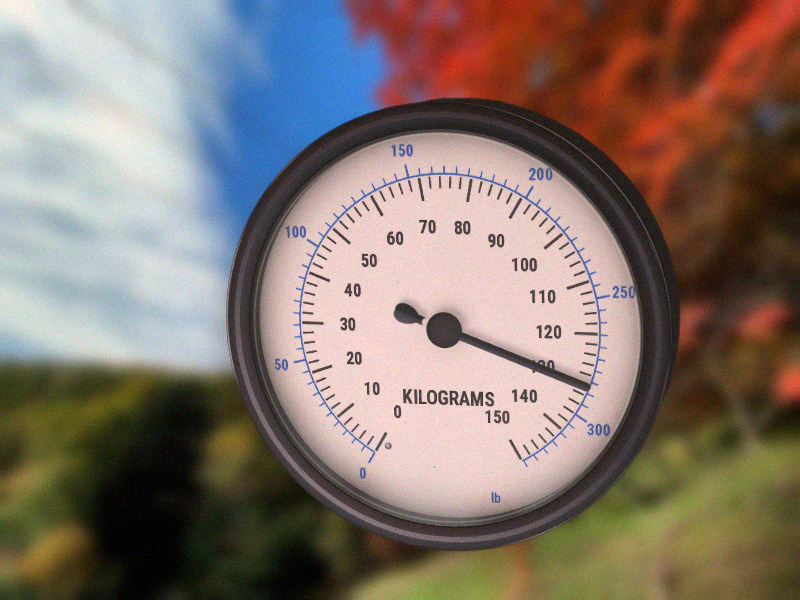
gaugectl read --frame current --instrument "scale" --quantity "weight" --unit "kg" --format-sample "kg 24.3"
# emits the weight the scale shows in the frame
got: kg 130
